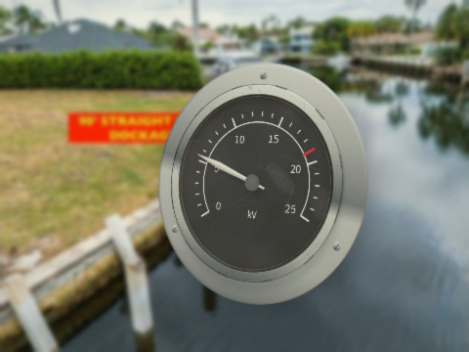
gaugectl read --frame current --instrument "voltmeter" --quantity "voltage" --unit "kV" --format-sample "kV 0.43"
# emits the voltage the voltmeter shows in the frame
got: kV 5.5
